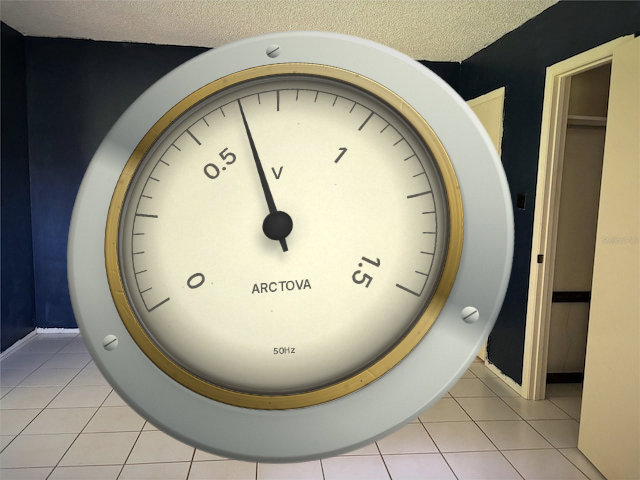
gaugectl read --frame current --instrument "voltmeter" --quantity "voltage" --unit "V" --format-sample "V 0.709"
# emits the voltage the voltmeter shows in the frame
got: V 0.65
